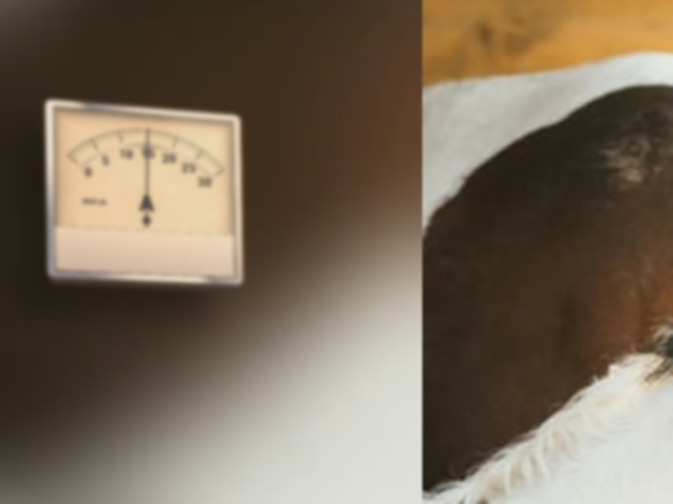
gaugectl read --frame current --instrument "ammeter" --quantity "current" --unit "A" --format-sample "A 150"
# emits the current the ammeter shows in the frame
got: A 15
